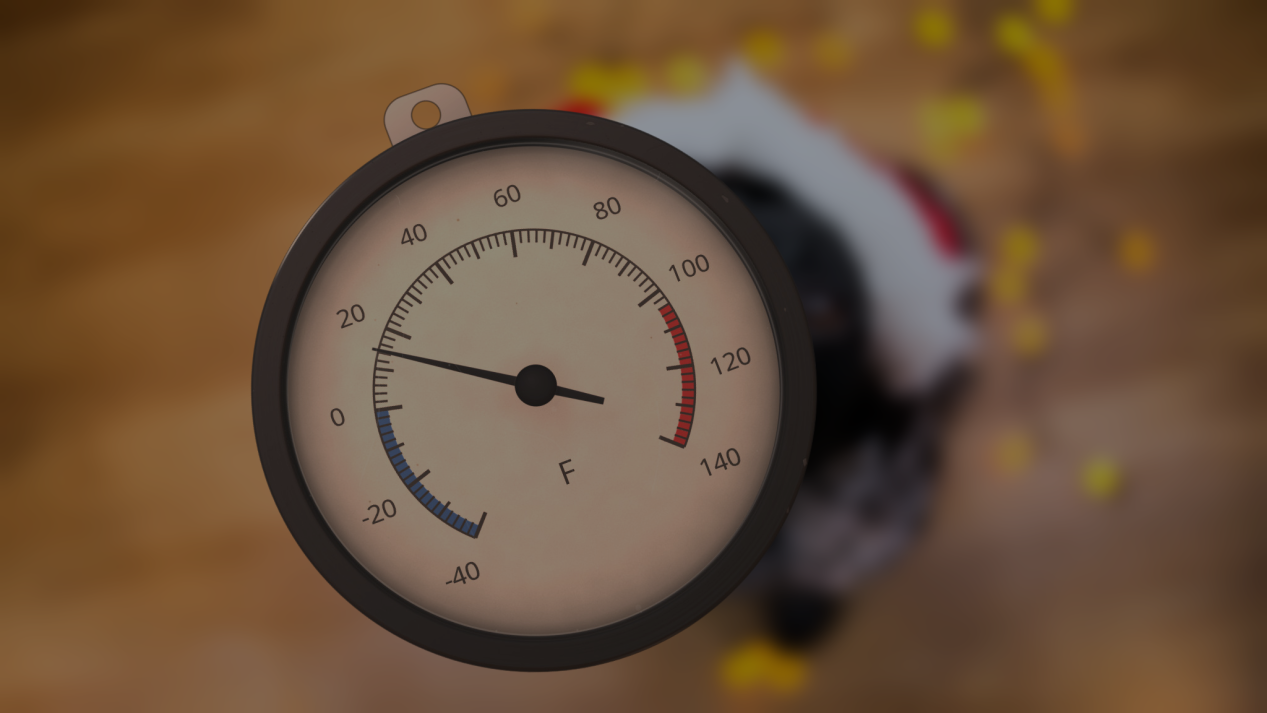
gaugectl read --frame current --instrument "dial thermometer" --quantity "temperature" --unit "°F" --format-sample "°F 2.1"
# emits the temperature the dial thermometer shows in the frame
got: °F 14
